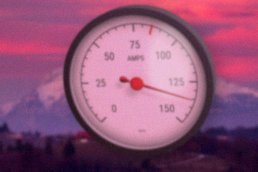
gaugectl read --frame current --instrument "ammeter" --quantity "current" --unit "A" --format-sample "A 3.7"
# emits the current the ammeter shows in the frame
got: A 135
